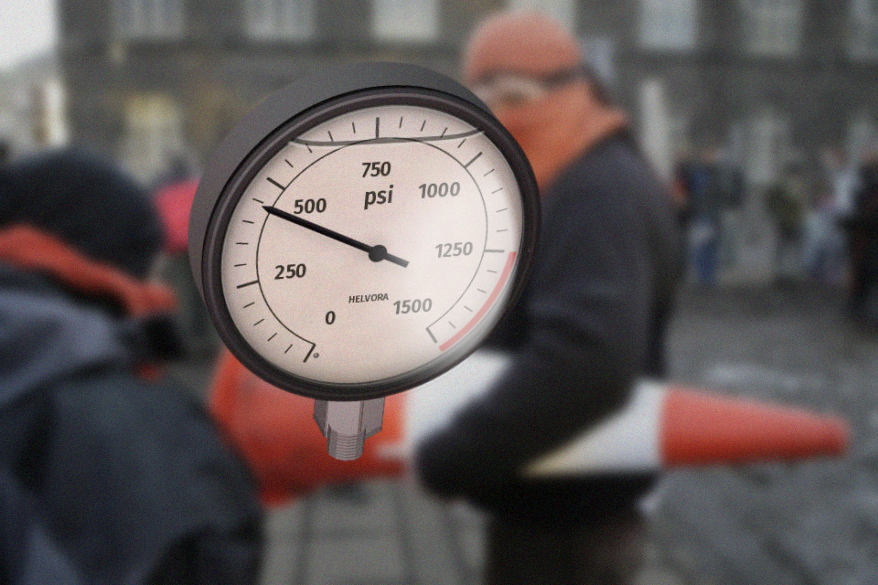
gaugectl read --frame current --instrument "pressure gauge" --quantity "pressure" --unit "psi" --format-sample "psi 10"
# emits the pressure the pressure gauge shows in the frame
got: psi 450
